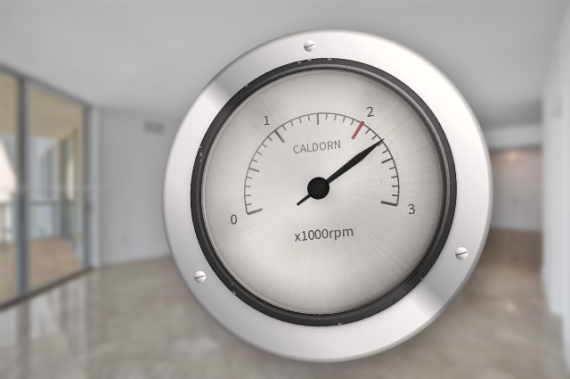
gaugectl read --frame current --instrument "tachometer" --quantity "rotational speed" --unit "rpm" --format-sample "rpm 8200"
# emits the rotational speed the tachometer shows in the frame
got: rpm 2300
